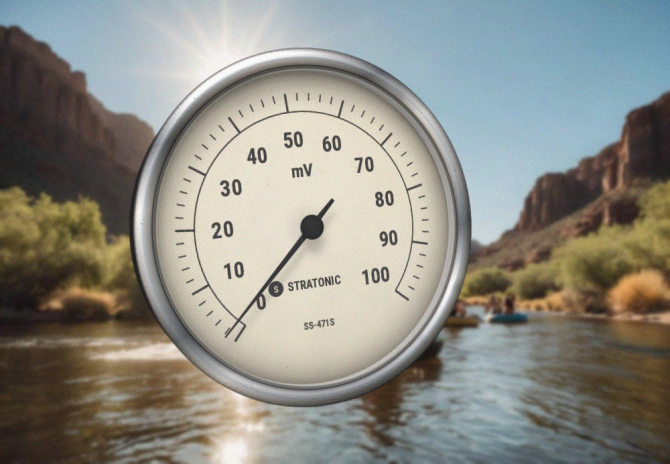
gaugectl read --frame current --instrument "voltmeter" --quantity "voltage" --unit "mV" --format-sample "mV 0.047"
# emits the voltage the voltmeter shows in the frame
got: mV 2
